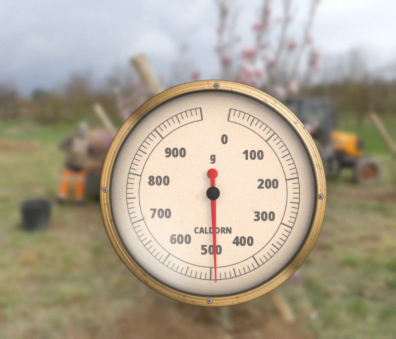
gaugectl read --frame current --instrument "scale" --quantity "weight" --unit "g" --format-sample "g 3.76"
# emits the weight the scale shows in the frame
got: g 490
